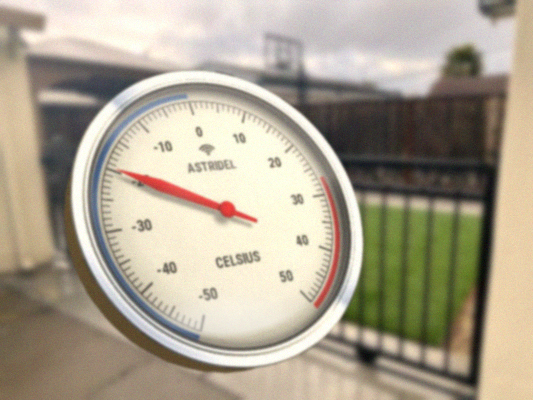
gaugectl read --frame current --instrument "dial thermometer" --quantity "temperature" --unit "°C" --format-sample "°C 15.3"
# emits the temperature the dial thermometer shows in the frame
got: °C -20
